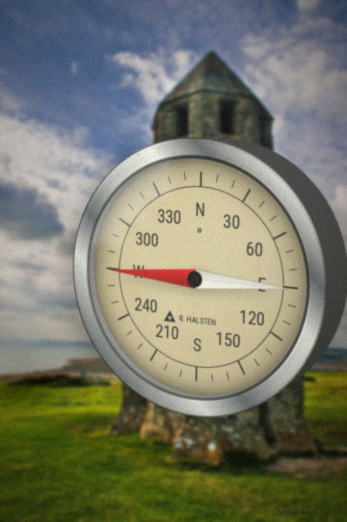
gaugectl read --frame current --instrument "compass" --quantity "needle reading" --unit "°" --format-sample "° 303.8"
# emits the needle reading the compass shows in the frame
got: ° 270
